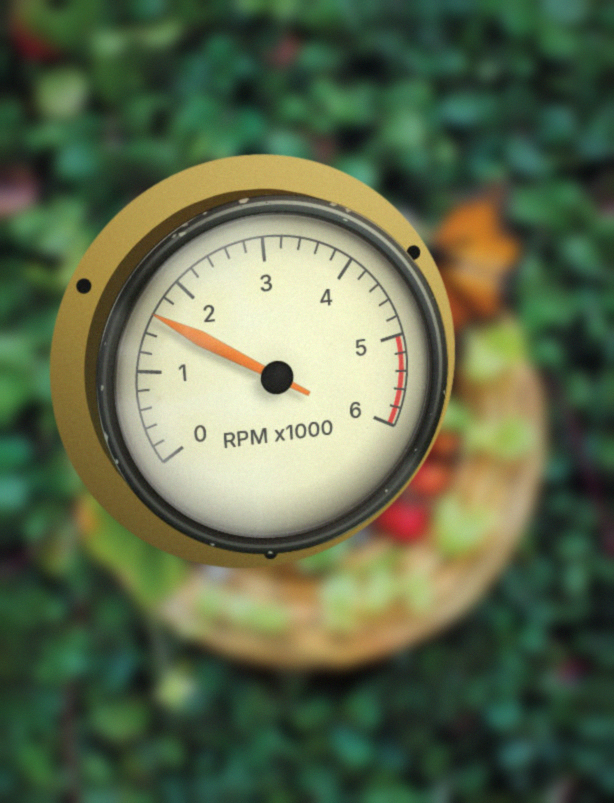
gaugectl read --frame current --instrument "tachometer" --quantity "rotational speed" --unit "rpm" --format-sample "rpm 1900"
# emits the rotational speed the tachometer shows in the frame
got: rpm 1600
